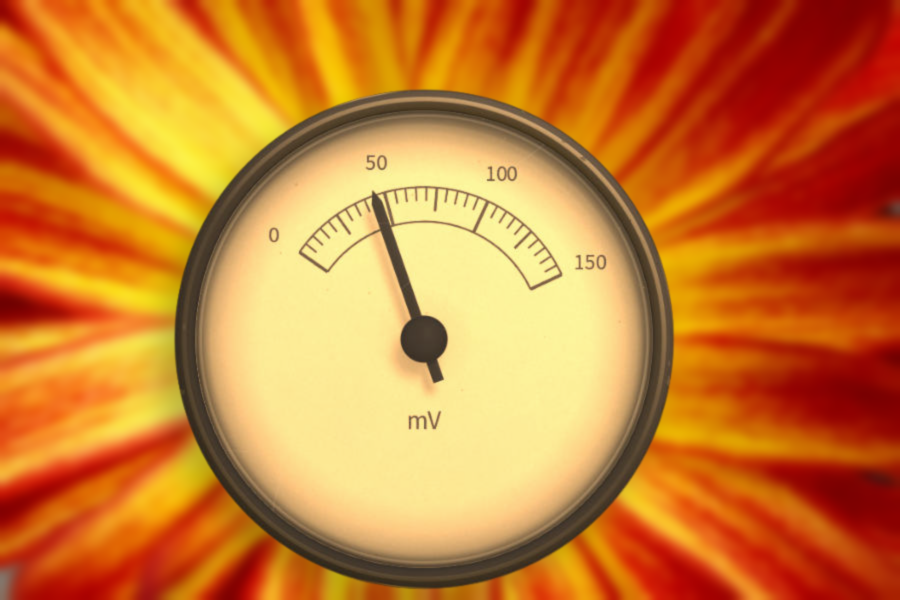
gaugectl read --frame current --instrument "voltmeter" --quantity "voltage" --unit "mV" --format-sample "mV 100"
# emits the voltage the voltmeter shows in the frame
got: mV 45
